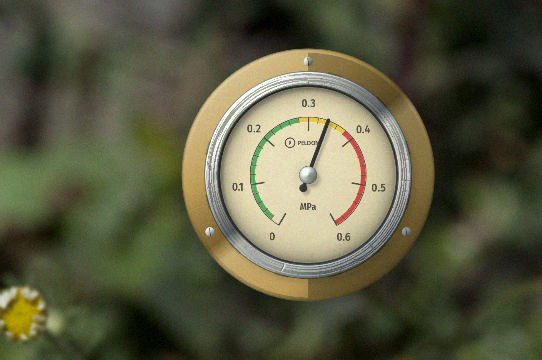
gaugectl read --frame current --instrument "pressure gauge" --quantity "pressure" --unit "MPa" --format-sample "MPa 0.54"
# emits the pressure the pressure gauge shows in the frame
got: MPa 0.34
